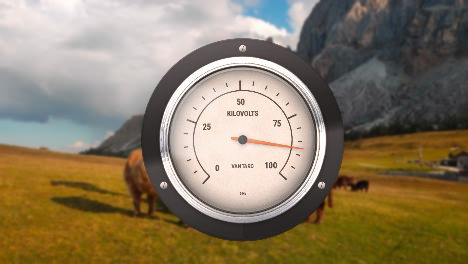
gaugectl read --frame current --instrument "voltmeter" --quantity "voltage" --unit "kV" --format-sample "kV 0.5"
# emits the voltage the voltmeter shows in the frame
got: kV 87.5
